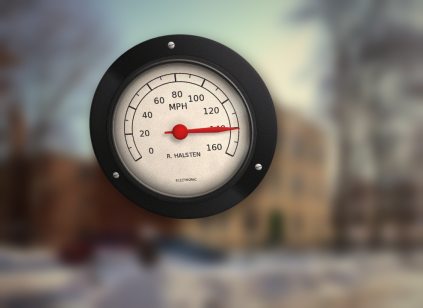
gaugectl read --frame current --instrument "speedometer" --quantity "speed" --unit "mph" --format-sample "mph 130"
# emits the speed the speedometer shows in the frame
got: mph 140
